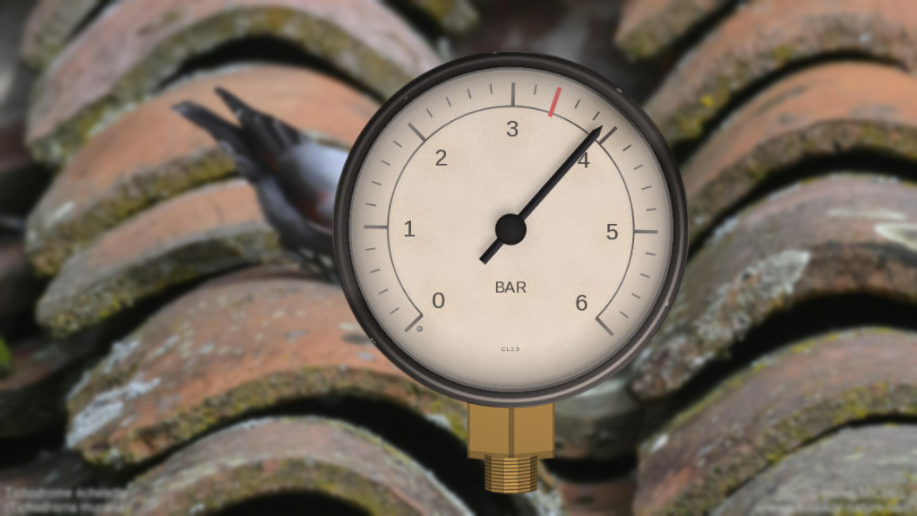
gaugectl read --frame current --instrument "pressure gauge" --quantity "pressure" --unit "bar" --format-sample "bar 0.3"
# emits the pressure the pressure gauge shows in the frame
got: bar 3.9
